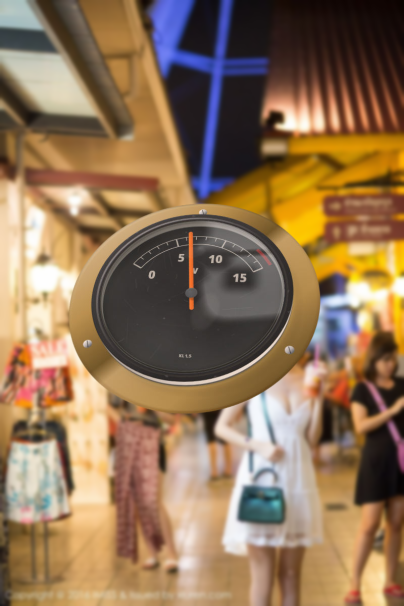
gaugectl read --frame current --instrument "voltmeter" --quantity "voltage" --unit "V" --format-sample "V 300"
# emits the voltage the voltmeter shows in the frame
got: V 6.5
